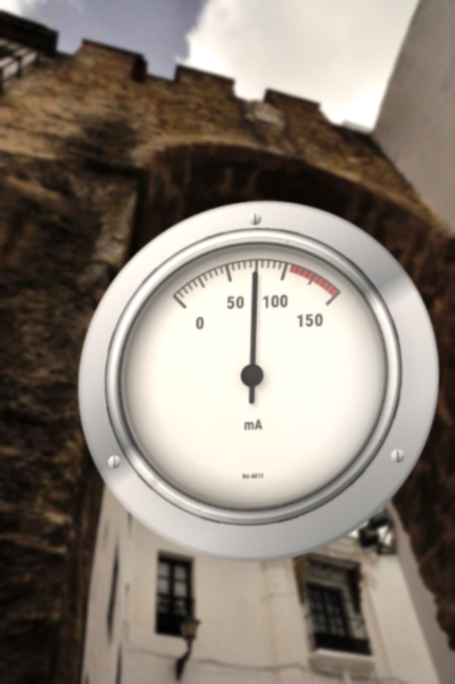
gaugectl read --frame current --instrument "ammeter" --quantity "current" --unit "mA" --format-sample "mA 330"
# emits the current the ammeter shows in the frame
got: mA 75
